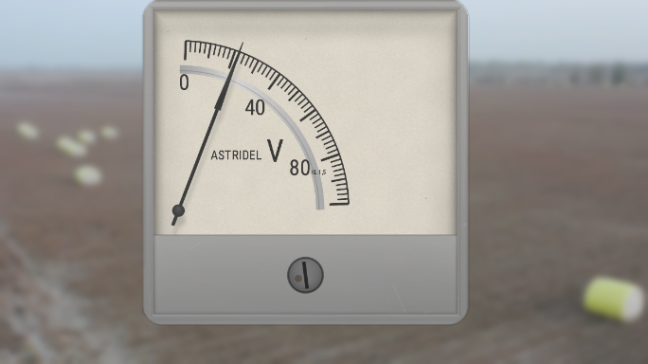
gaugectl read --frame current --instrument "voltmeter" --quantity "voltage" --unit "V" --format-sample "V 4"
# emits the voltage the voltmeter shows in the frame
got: V 22
